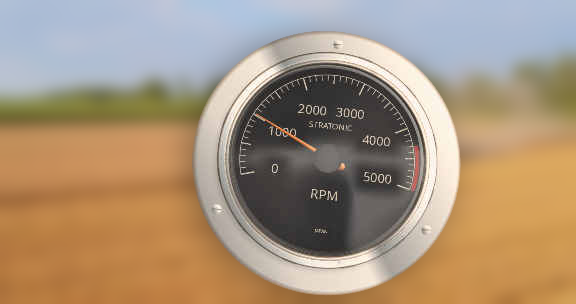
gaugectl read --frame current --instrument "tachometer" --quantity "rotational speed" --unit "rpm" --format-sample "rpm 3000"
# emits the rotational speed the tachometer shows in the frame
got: rpm 1000
